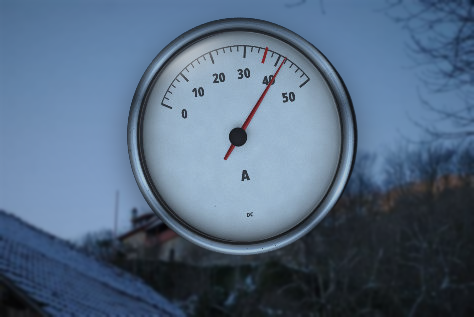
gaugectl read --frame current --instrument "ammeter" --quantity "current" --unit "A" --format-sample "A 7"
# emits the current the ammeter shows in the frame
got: A 42
